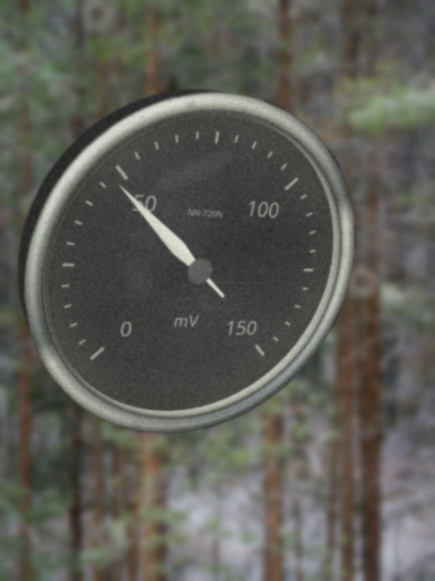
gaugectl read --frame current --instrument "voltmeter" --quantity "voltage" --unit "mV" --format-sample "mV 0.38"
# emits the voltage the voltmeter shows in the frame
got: mV 47.5
